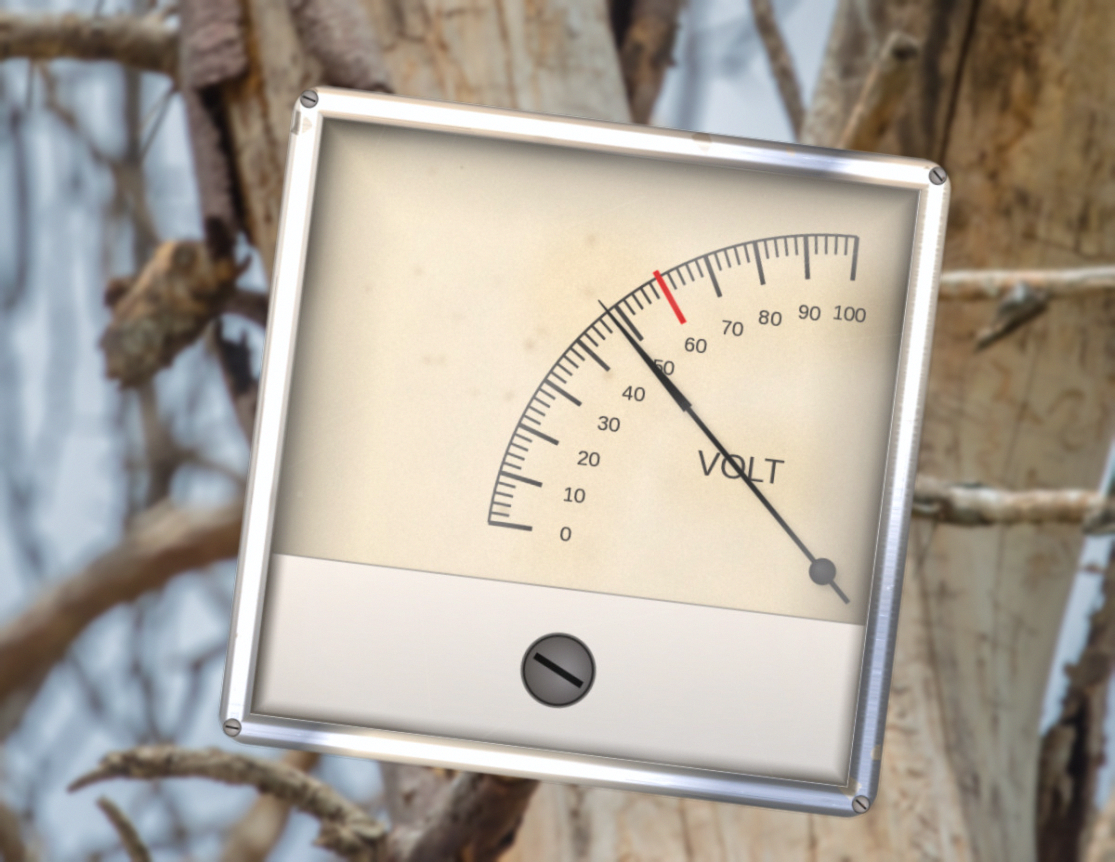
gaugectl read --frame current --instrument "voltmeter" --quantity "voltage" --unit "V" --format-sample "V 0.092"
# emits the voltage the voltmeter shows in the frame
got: V 48
